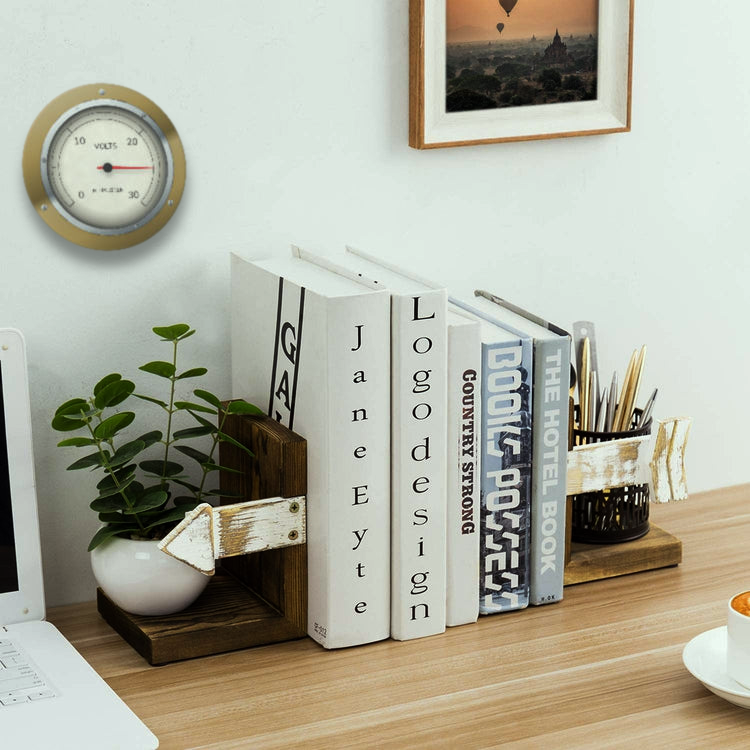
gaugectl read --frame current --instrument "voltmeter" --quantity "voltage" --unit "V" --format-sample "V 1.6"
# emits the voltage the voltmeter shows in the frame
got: V 25
